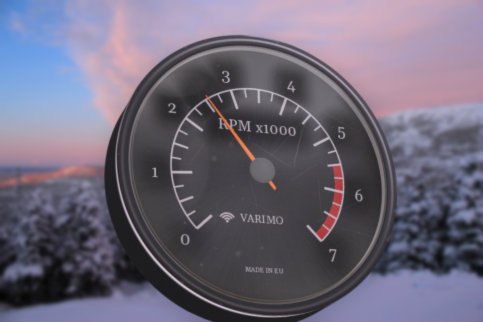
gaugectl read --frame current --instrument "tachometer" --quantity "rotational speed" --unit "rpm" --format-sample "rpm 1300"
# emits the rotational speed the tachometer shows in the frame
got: rpm 2500
